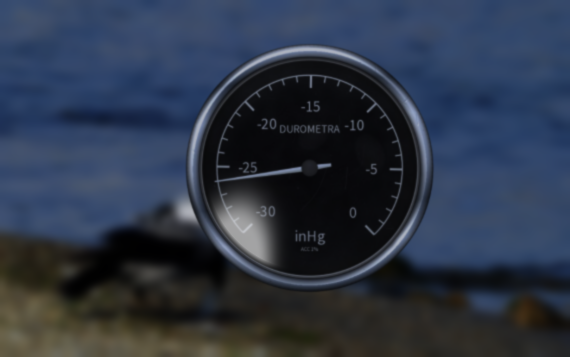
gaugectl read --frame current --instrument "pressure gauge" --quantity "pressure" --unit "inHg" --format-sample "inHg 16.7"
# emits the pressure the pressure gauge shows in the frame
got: inHg -26
